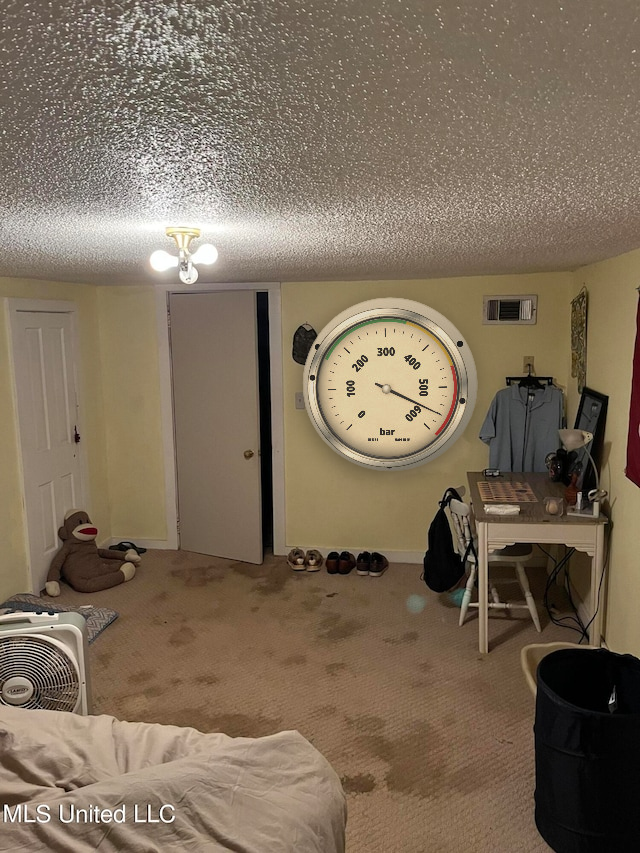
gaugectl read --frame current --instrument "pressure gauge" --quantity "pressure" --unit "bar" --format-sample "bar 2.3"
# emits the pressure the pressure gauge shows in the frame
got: bar 560
